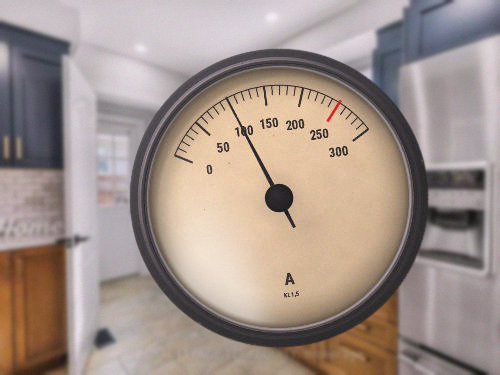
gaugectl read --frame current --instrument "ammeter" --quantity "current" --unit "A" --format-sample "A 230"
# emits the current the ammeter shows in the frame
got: A 100
